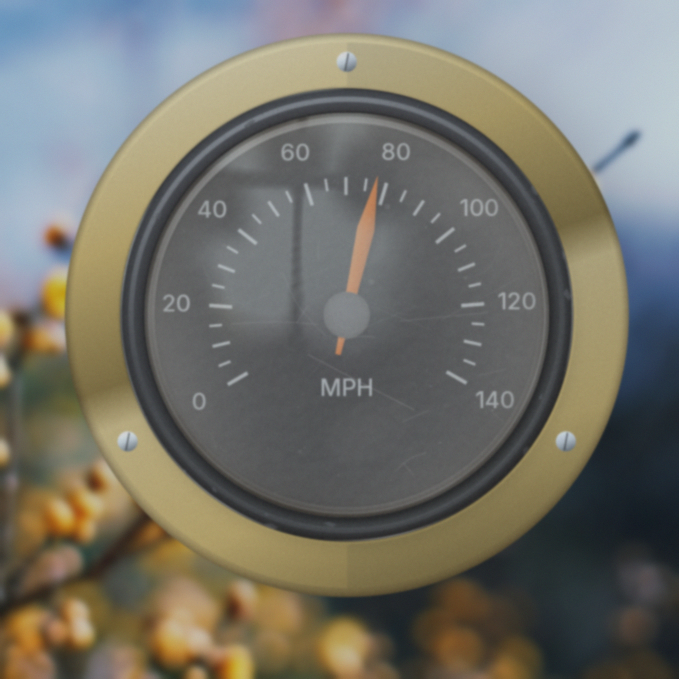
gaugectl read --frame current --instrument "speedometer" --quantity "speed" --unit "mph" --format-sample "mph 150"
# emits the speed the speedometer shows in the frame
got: mph 77.5
